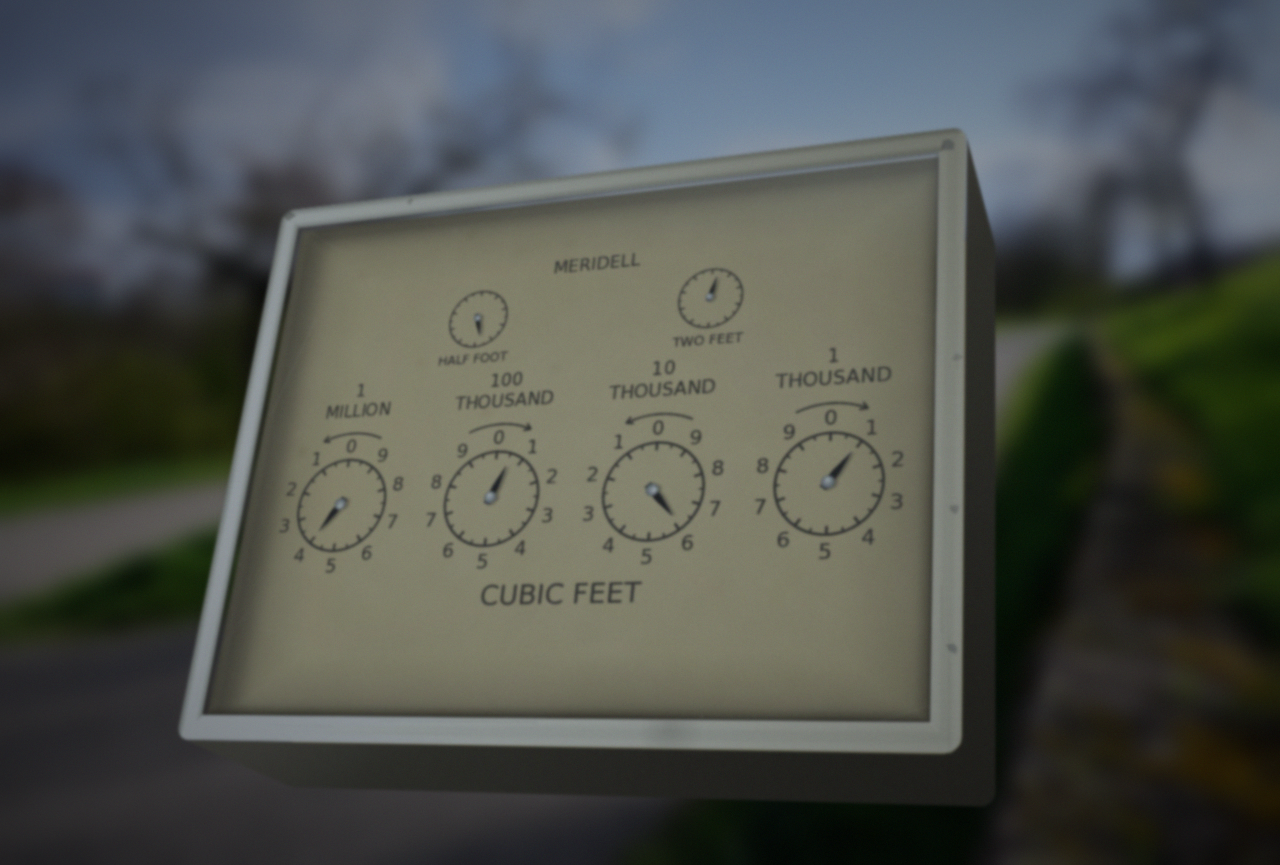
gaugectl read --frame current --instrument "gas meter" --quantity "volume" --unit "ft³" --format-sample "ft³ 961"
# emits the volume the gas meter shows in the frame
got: ft³ 406100
